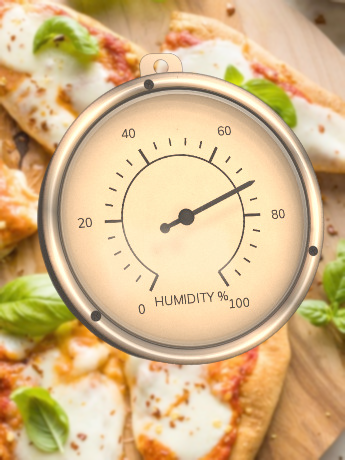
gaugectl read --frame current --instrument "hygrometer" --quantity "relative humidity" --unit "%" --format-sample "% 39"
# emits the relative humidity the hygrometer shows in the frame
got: % 72
